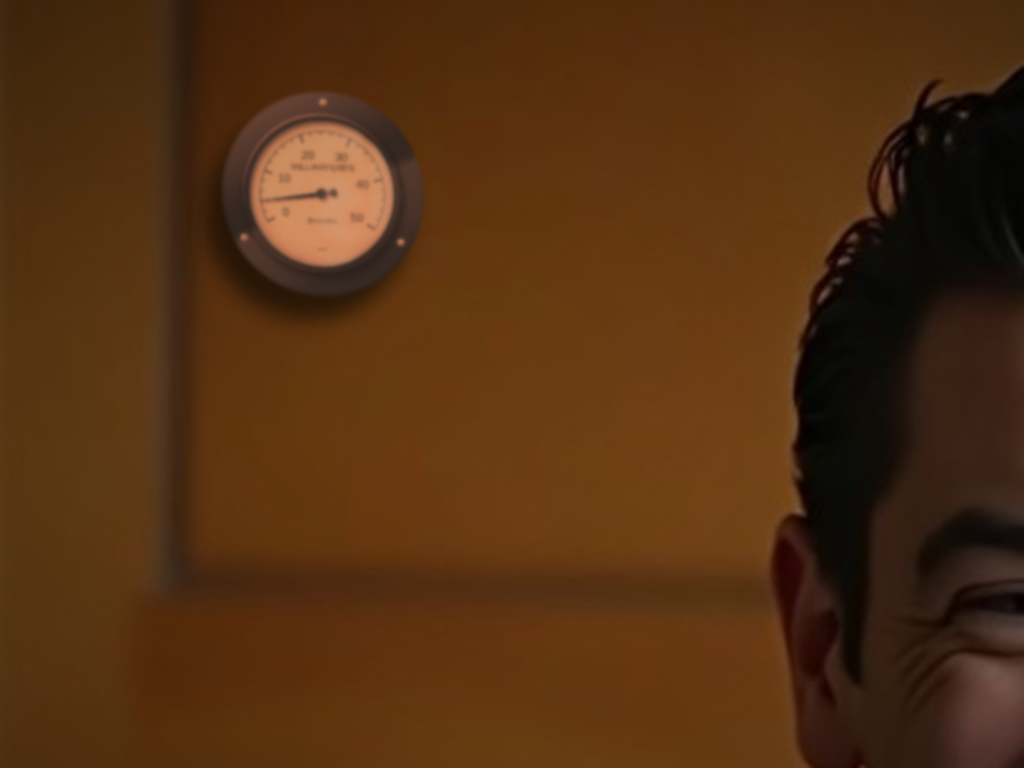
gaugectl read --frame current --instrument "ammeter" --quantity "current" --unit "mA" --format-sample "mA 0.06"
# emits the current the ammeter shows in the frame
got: mA 4
